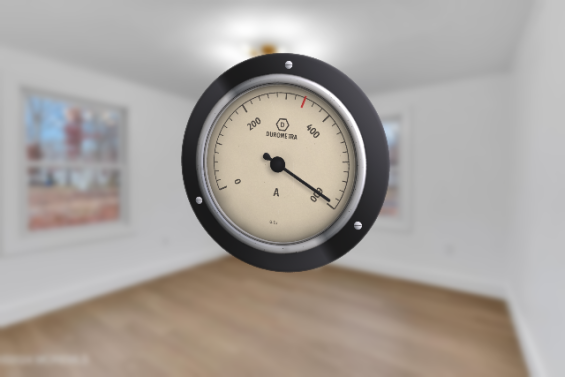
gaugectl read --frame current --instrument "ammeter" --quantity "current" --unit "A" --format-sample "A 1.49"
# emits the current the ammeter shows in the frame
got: A 590
